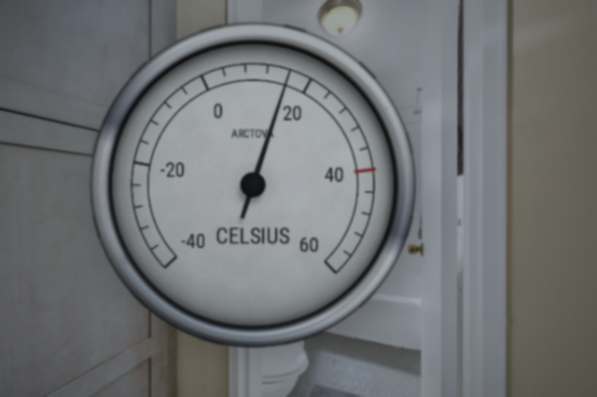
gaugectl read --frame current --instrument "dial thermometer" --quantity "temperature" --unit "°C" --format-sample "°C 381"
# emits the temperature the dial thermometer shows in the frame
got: °C 16
